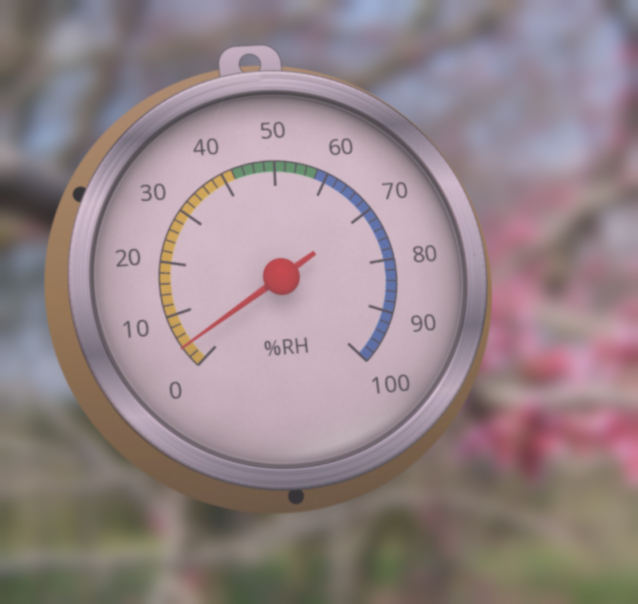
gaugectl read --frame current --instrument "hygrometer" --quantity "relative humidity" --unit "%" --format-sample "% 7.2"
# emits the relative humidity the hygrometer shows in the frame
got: % 4
